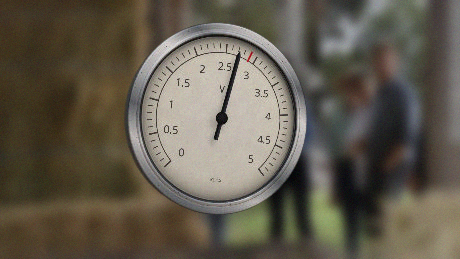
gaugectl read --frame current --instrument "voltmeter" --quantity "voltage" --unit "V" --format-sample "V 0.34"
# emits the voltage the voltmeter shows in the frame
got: V 2.7
